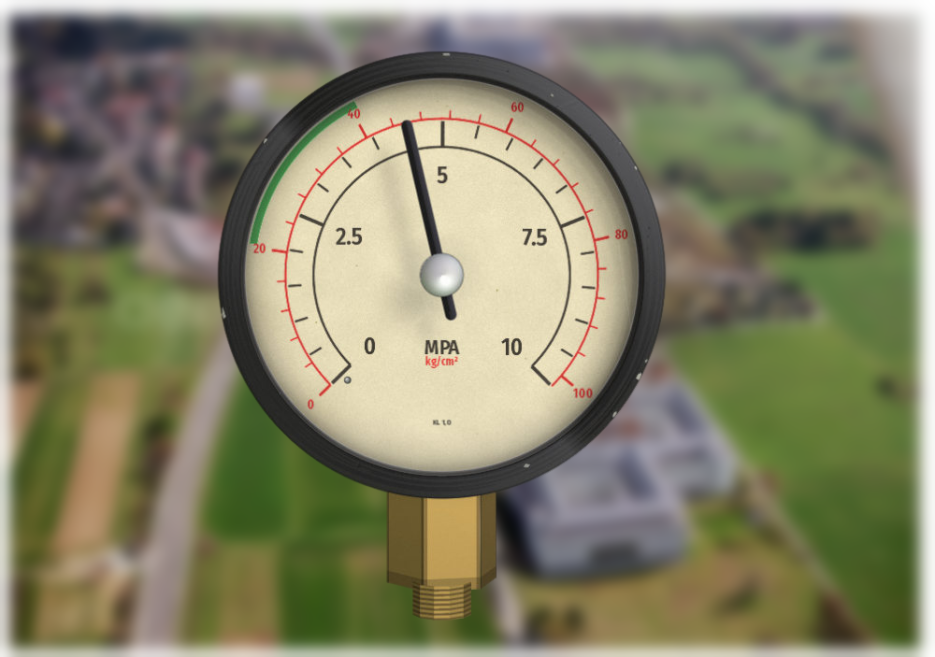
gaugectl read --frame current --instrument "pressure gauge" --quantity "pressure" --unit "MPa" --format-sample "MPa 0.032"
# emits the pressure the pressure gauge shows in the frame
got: MPa 4.5
